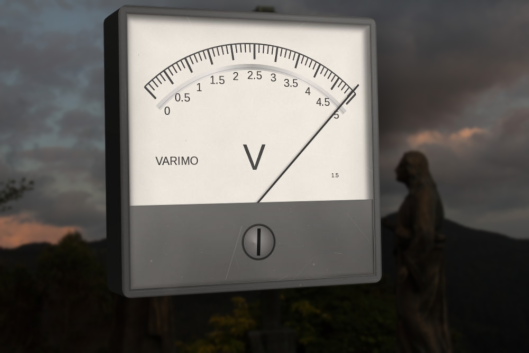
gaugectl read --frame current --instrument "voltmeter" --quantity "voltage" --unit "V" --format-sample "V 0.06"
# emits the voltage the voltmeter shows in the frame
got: V 4.9
